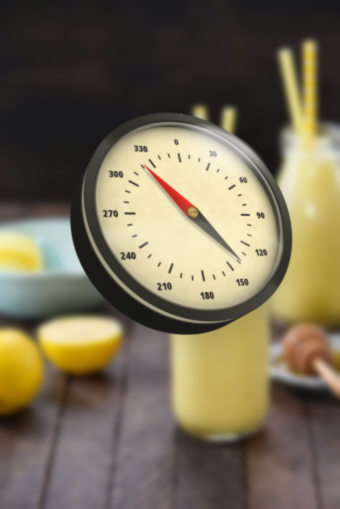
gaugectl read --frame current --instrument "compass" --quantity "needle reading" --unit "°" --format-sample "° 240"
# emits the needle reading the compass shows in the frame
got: ° 320
